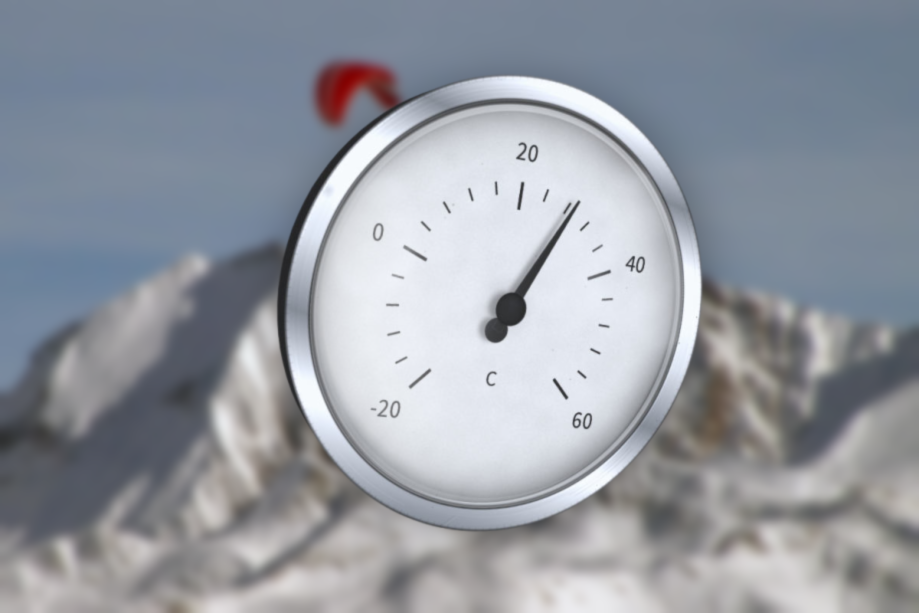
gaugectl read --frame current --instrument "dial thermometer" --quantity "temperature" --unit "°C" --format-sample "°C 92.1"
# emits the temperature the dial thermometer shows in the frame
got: °C 28
